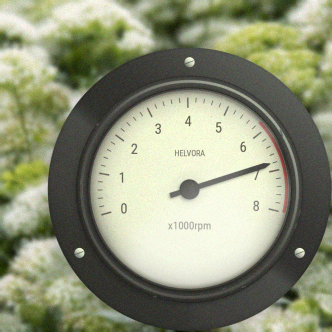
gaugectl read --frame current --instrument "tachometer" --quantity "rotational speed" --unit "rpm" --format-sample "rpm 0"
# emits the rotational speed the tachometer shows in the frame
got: rpm 6800
